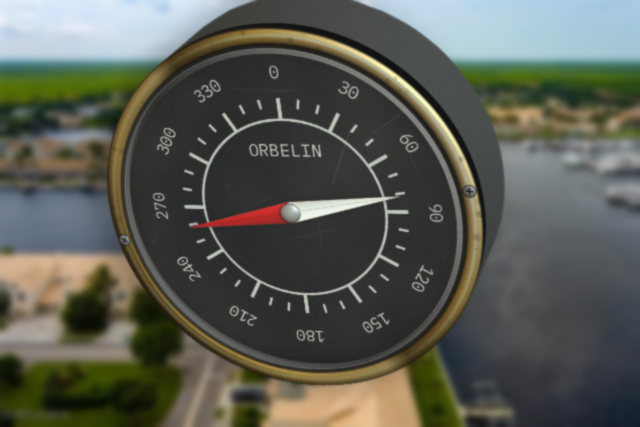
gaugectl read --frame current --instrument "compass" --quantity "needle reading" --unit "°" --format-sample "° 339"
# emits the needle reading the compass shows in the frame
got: ° 260
